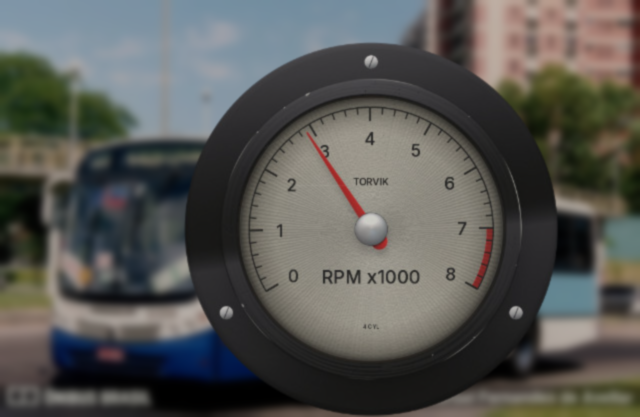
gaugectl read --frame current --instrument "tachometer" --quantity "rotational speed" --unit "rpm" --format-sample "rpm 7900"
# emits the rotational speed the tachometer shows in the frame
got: rpm 2900
